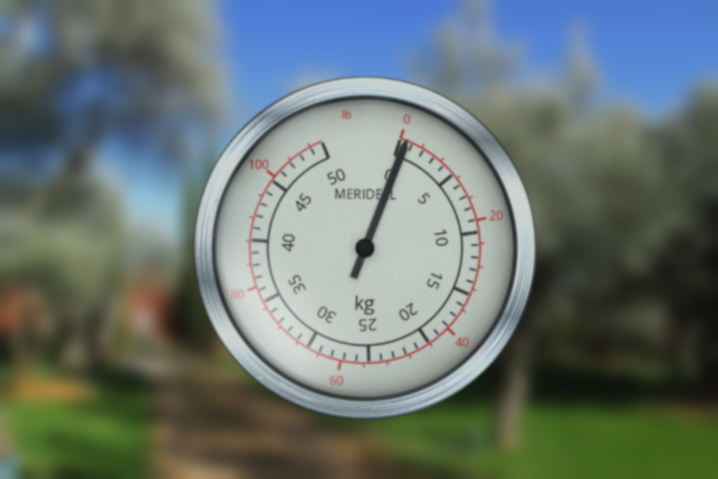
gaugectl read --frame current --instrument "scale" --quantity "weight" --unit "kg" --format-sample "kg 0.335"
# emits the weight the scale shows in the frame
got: kg 0.5
